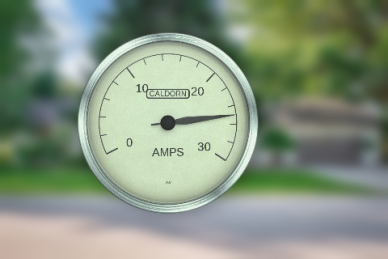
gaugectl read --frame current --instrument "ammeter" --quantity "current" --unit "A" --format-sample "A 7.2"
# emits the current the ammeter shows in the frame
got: A 25
